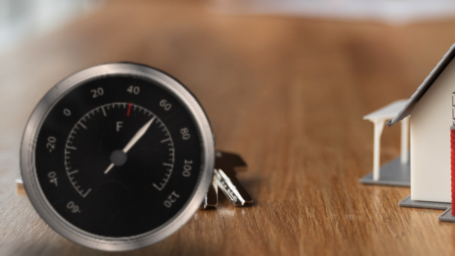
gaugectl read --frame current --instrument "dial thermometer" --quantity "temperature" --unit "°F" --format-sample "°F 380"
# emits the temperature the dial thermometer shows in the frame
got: °F 60
